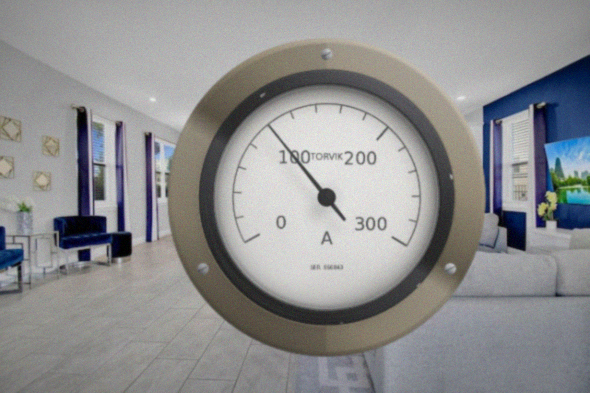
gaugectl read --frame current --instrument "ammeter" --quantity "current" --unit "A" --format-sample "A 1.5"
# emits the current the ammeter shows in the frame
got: A 100
